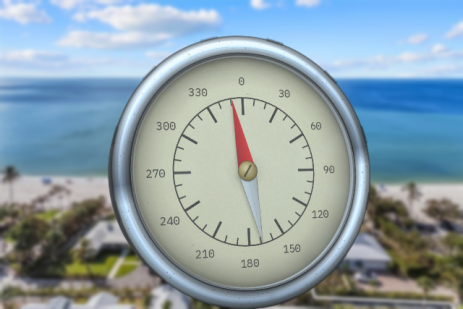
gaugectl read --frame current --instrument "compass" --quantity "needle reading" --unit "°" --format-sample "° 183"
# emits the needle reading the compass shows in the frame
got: ° 350
